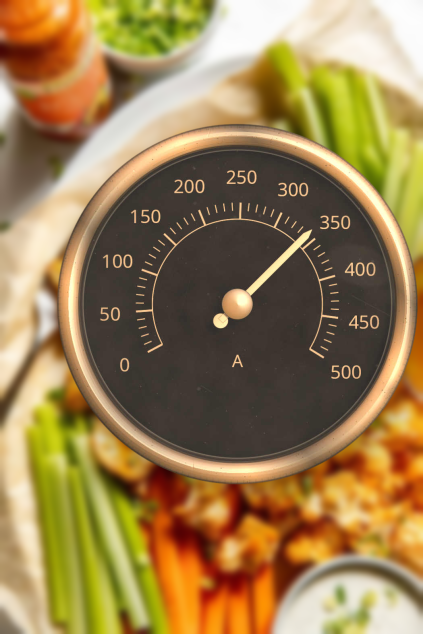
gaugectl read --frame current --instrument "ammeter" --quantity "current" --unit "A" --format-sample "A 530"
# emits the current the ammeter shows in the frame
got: A 340
